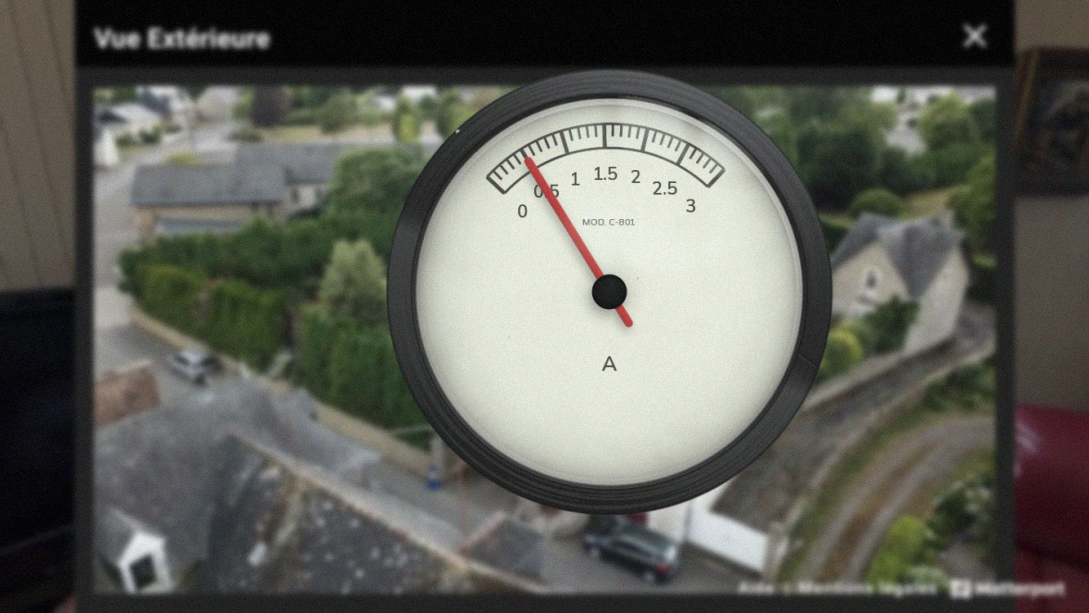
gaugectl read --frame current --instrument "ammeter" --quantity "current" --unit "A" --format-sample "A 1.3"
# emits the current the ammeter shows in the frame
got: A 0.5
